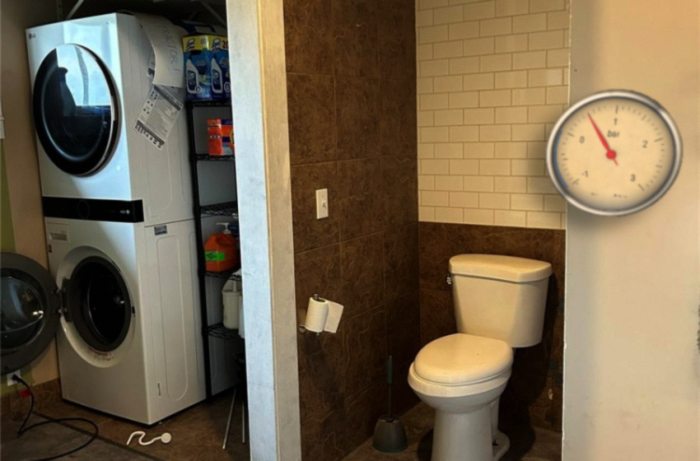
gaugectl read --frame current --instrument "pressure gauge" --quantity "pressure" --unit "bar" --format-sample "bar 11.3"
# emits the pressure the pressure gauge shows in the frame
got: bar 0.5
